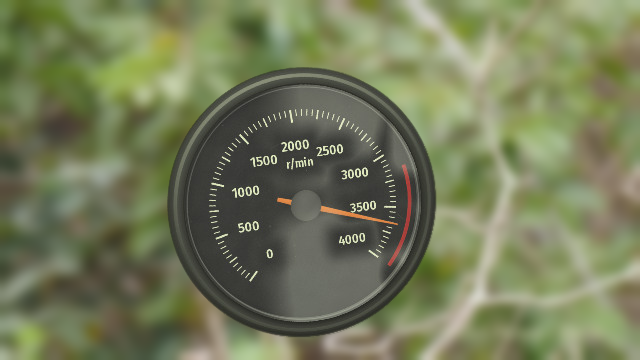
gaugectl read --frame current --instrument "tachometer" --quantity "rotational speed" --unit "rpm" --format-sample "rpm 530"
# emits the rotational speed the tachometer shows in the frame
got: rpm 3650
